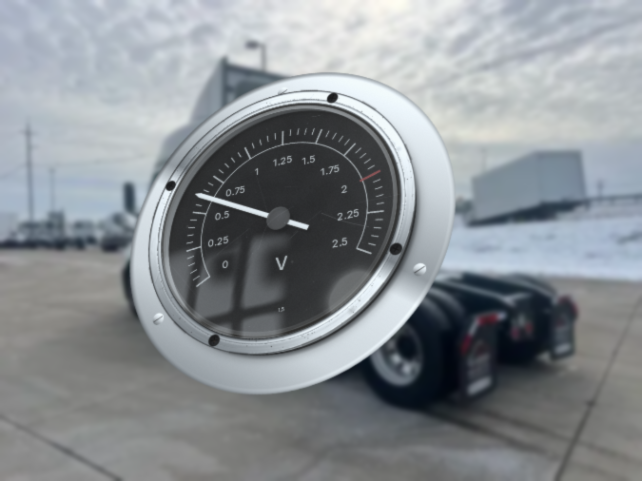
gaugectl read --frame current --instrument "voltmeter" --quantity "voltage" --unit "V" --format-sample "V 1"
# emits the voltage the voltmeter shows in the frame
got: V 0.6
